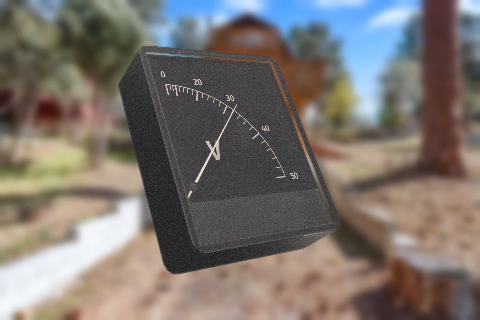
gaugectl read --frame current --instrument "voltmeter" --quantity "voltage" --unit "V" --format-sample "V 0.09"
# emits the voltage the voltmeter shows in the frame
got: V 32
